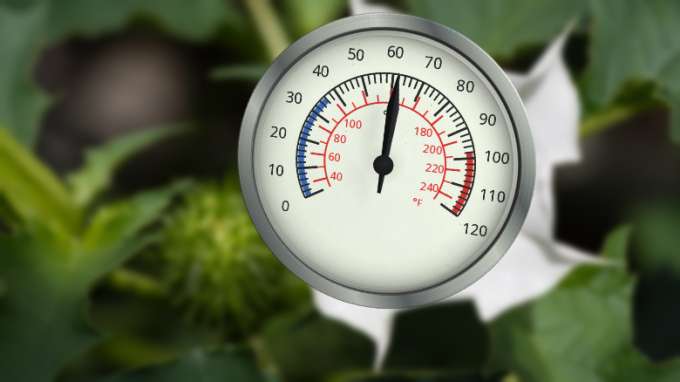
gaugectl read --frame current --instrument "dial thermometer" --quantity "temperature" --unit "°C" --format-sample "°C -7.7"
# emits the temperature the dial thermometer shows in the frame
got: °C 62
